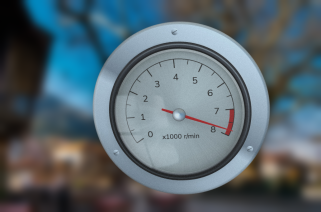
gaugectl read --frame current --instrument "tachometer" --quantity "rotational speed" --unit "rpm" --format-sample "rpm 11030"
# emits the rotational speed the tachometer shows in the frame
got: rpm 7750
